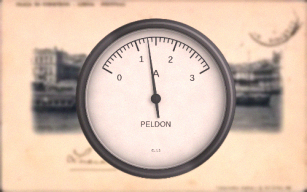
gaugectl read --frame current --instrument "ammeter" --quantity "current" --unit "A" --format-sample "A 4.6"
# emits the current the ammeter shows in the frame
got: A 1.3
